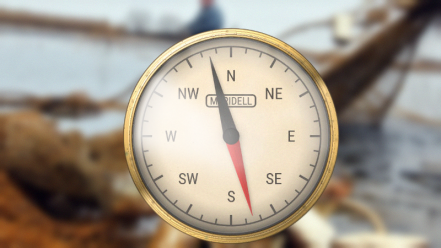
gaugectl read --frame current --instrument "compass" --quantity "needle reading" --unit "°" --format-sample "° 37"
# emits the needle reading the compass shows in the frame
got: ° 165
